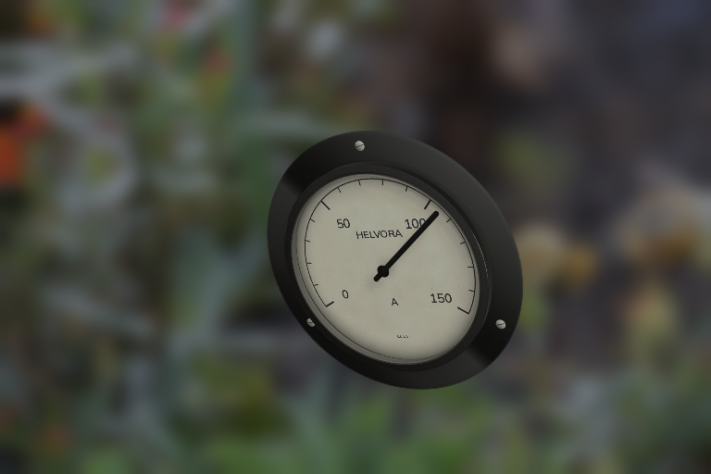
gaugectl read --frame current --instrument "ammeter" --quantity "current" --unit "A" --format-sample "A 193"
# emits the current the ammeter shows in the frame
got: A 105
